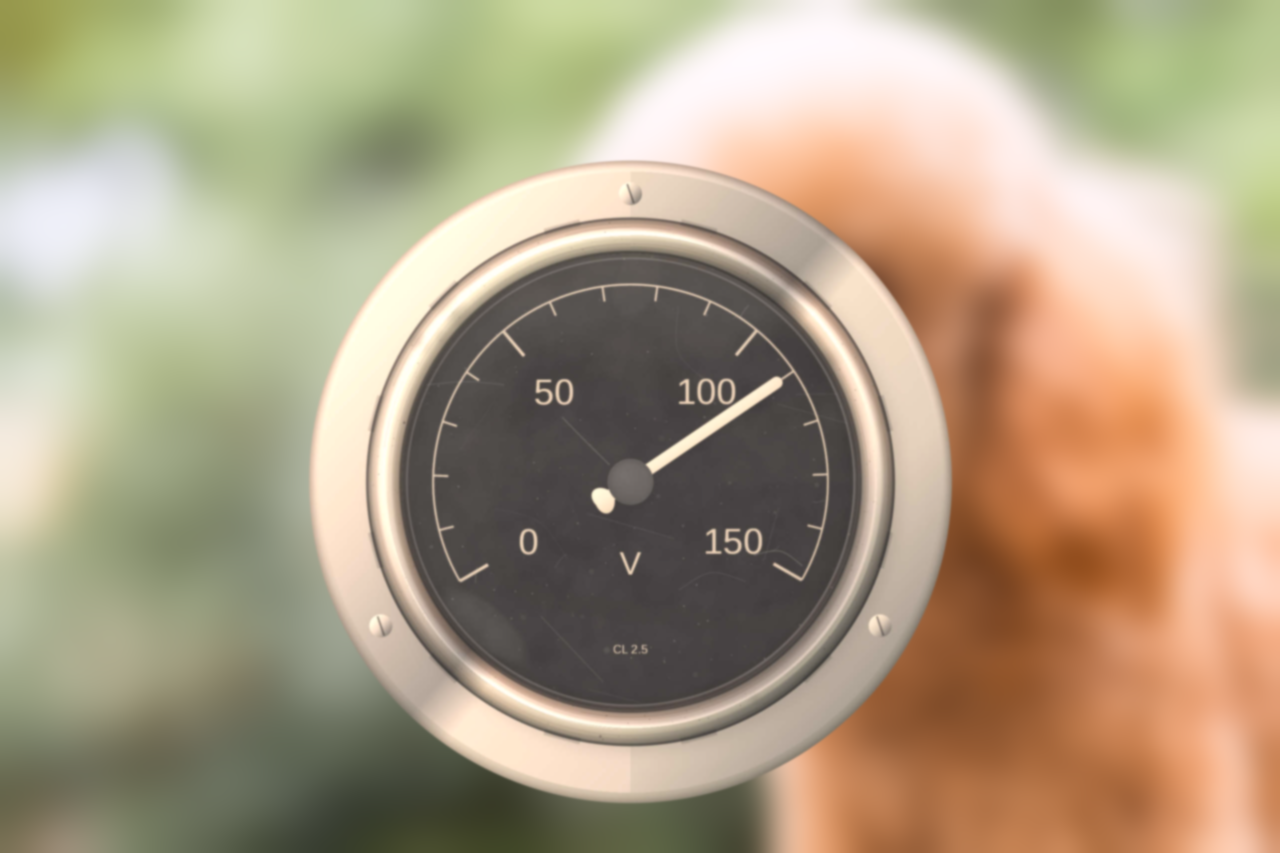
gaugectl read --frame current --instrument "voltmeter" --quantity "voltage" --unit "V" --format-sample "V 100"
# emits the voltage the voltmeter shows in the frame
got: V 110
